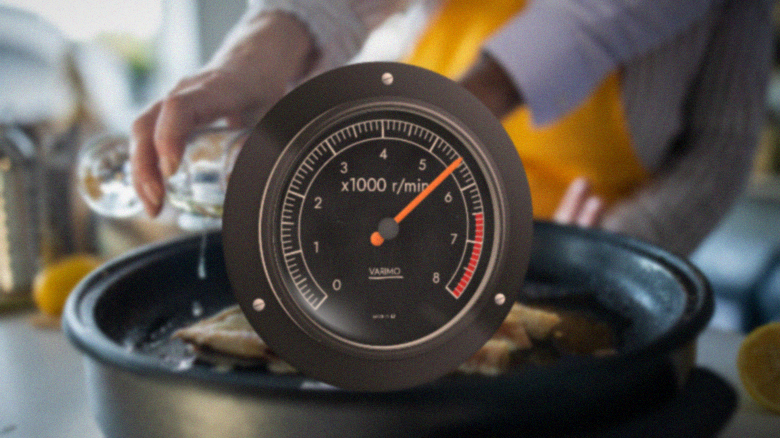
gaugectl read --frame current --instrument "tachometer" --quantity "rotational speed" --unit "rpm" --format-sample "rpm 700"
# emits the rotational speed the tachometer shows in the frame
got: rpm 5500
